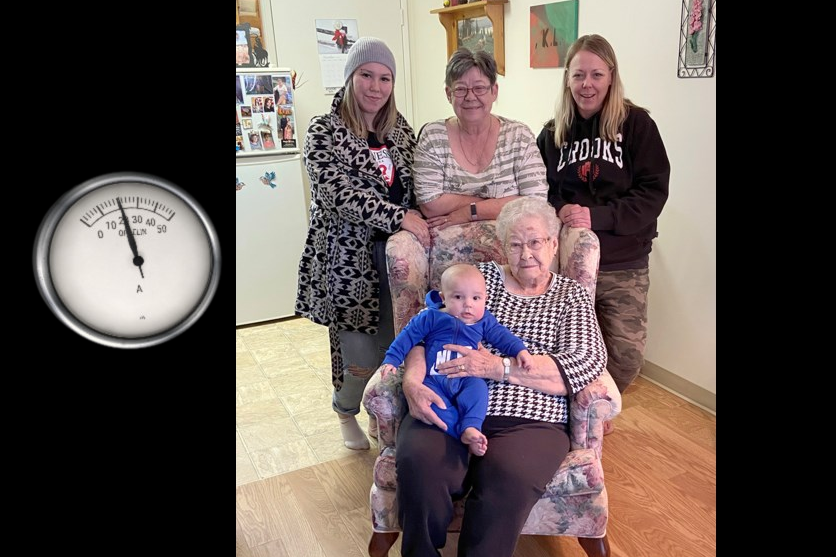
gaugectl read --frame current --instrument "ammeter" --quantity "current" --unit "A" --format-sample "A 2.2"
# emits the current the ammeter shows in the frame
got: A 20
